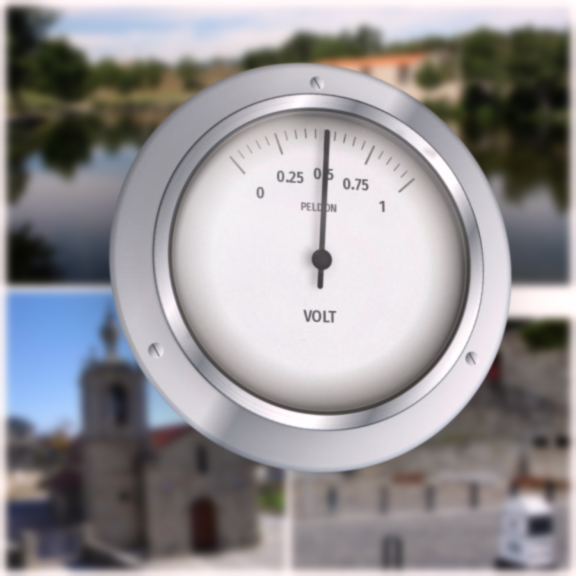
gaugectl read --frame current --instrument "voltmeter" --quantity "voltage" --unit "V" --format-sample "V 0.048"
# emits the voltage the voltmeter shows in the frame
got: V 0.5
